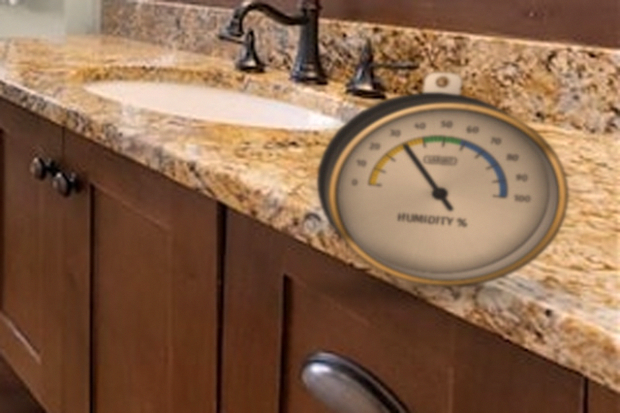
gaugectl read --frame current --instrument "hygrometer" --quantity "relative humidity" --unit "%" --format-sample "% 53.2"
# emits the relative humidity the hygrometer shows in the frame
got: % 30
